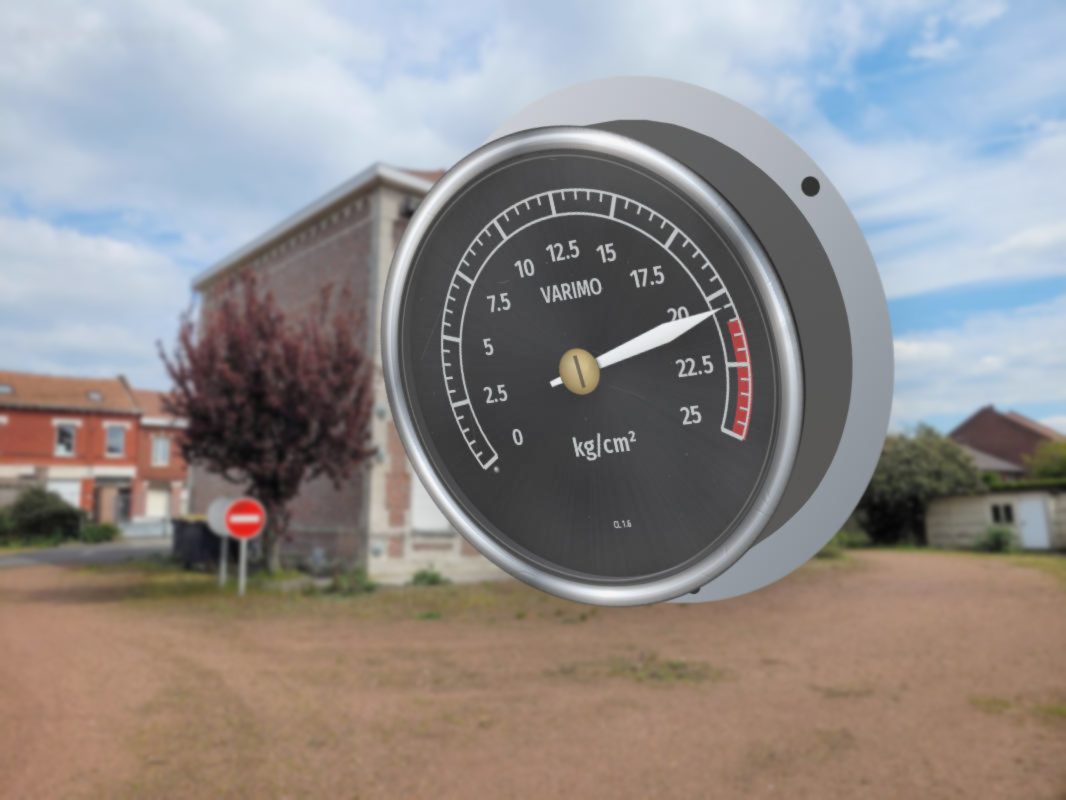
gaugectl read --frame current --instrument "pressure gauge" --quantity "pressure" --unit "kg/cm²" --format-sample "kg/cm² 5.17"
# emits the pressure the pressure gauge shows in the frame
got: kg/cm² 20.5
